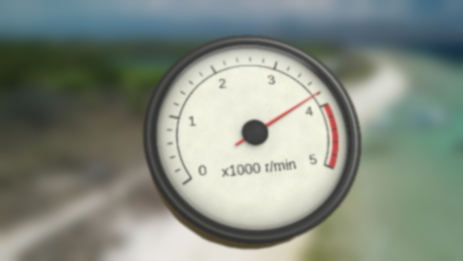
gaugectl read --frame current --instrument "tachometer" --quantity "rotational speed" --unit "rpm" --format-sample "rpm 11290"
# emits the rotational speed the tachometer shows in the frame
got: rpm 3800
